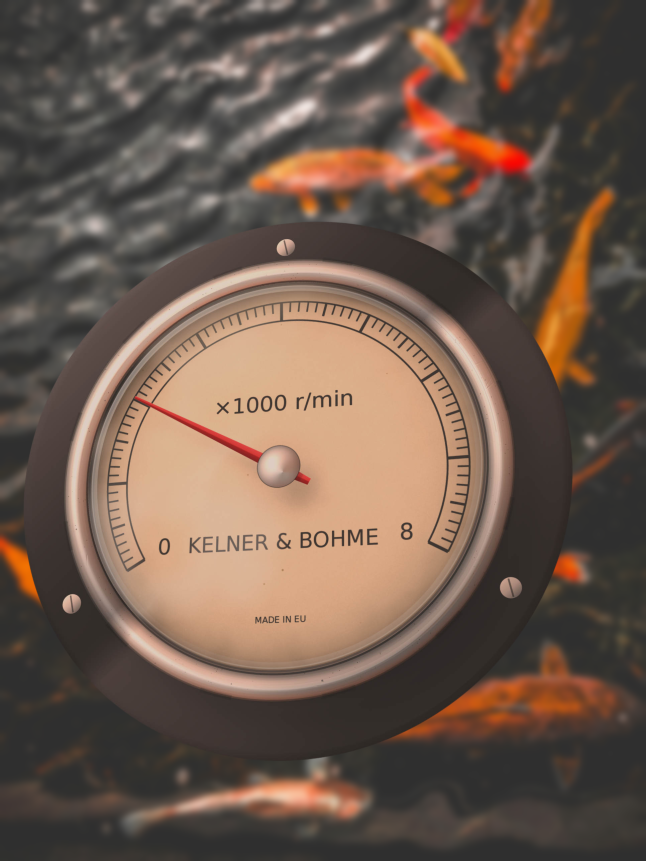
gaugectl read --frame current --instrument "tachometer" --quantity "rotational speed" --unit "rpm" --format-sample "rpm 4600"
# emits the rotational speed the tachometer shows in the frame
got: rpm 2000
